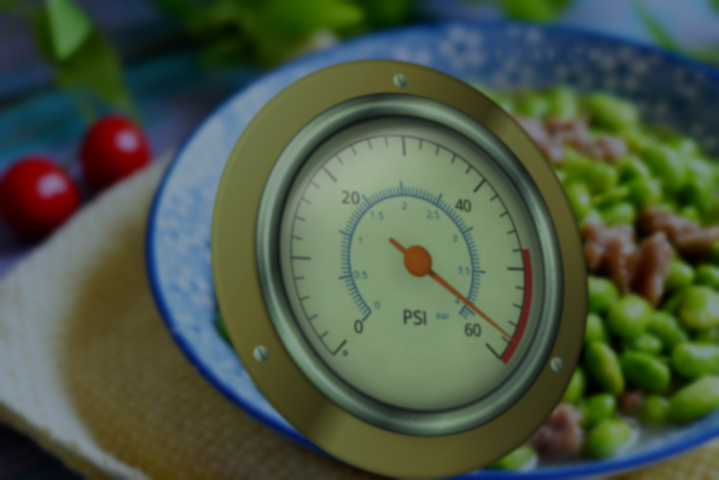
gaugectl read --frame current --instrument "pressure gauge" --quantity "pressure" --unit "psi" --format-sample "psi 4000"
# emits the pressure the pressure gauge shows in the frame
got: psi 58
